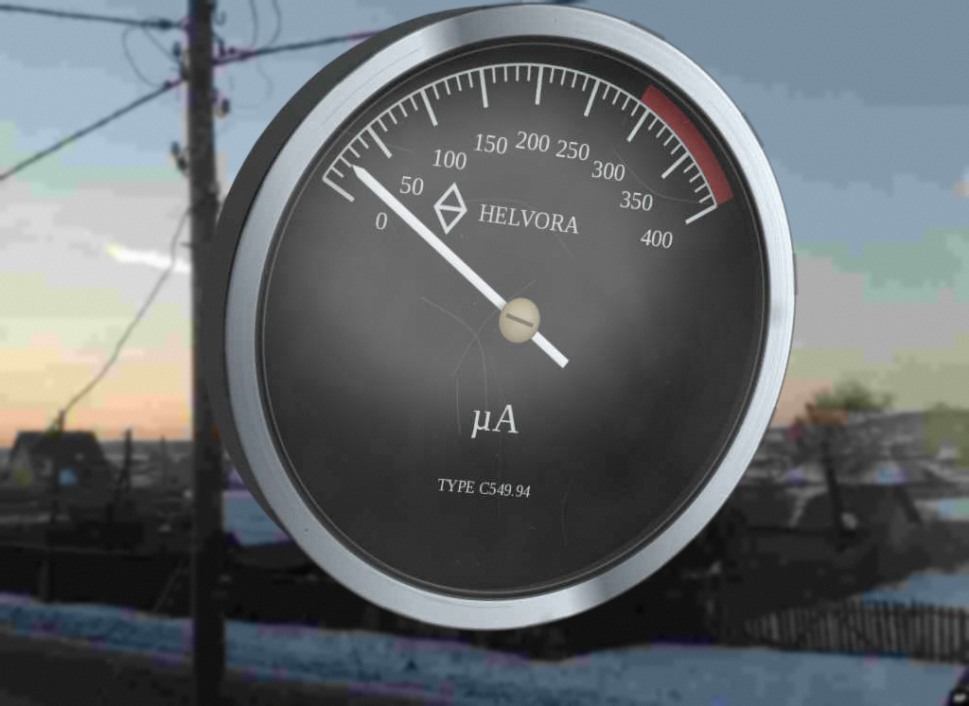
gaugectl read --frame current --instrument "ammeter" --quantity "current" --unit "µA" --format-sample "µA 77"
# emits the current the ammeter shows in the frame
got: µA 20
